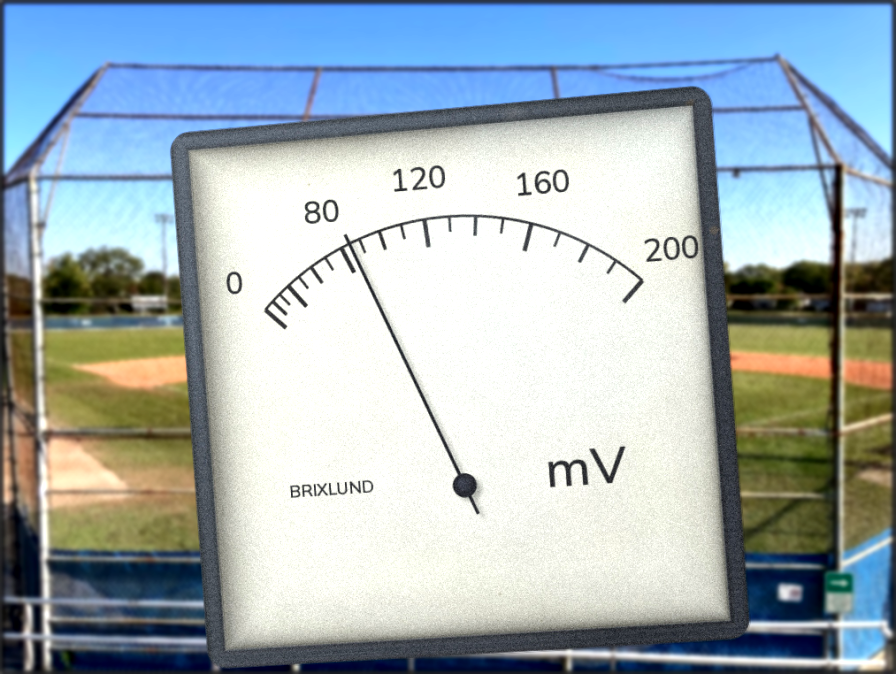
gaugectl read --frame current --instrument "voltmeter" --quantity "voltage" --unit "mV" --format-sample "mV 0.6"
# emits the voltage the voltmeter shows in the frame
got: mV 85
